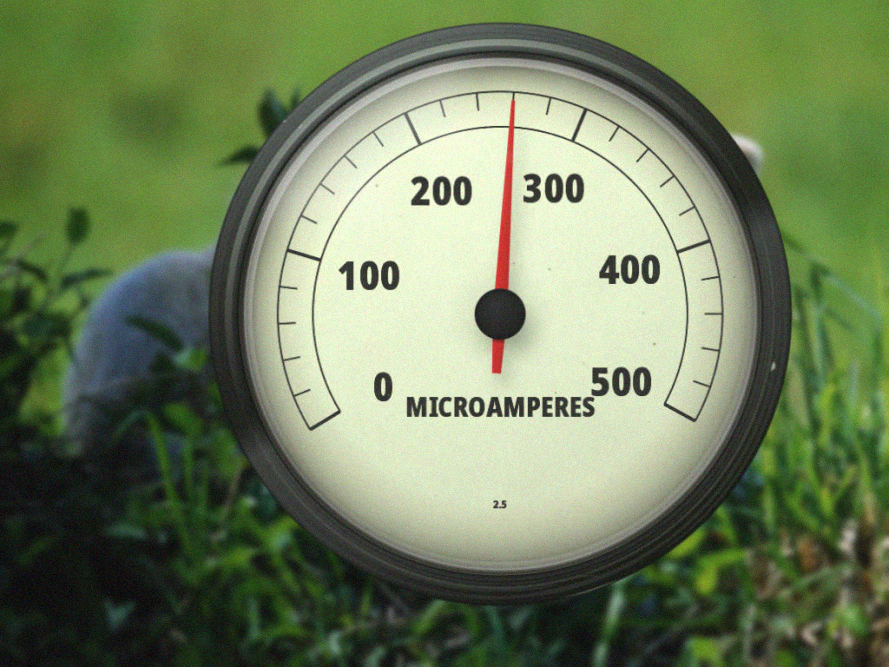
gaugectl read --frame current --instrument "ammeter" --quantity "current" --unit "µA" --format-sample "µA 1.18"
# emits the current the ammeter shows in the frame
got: µA 260
